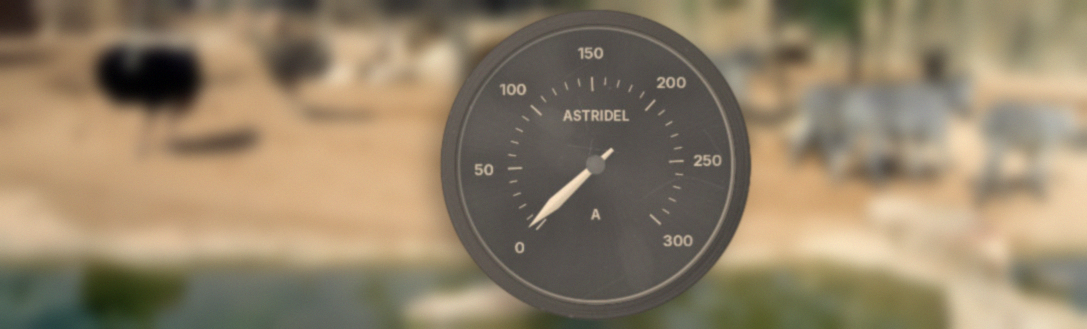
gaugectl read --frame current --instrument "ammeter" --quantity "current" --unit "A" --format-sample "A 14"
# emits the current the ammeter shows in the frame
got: A 5
